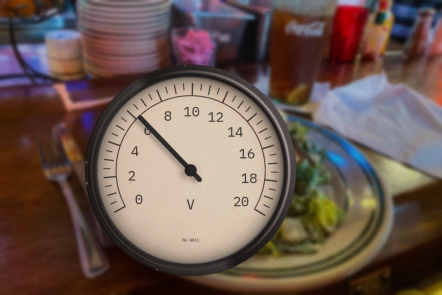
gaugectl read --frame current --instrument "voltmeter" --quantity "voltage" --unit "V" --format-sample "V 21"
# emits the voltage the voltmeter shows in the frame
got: V 6.25
